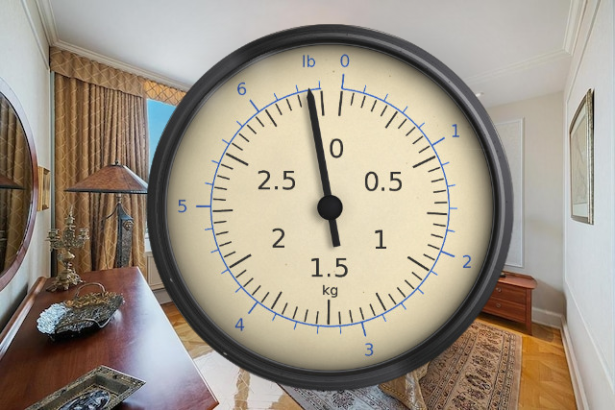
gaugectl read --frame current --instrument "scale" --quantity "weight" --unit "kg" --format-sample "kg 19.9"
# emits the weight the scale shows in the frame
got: kg 2.95
